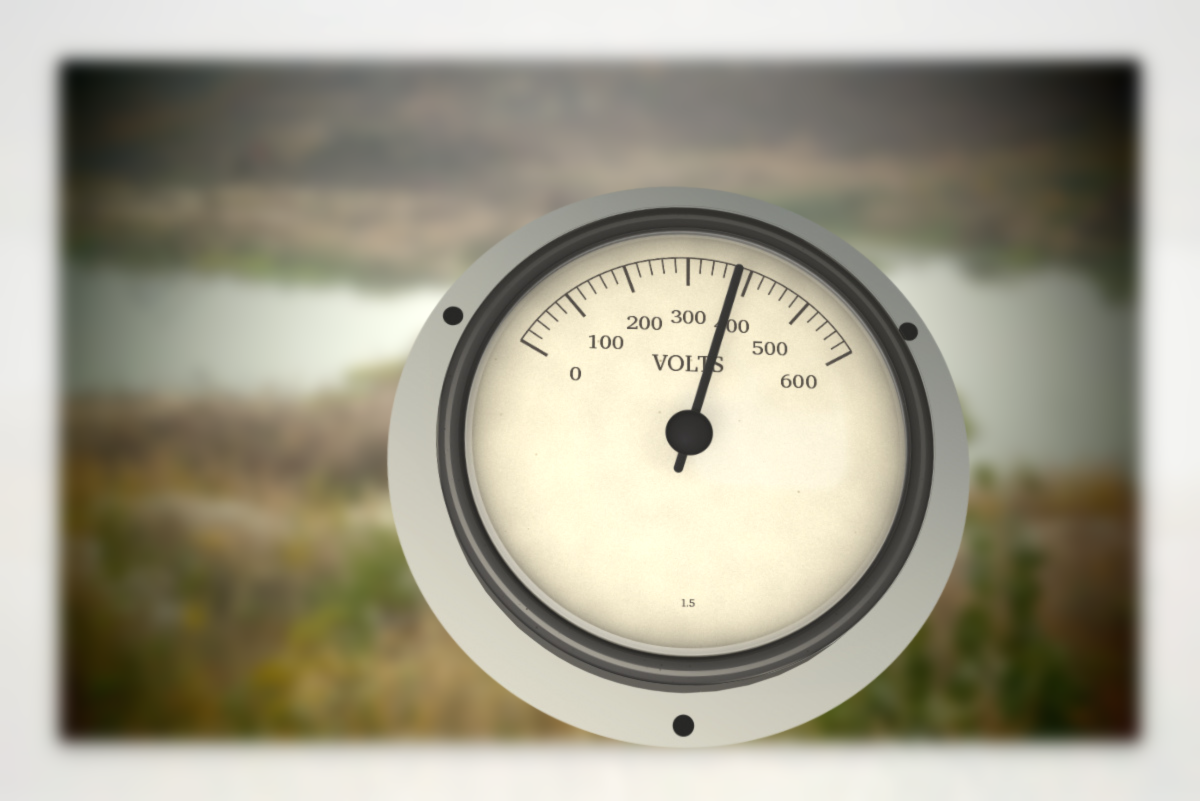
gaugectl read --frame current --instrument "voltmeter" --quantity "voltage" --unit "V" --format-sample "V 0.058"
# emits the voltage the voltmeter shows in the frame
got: V 380
